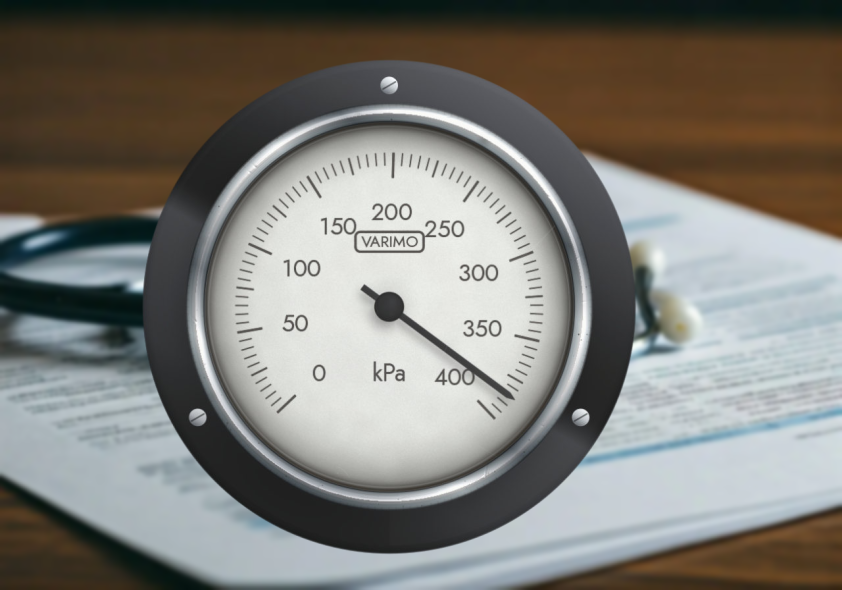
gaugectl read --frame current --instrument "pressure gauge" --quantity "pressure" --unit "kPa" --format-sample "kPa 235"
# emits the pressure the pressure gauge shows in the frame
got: kPa 385
